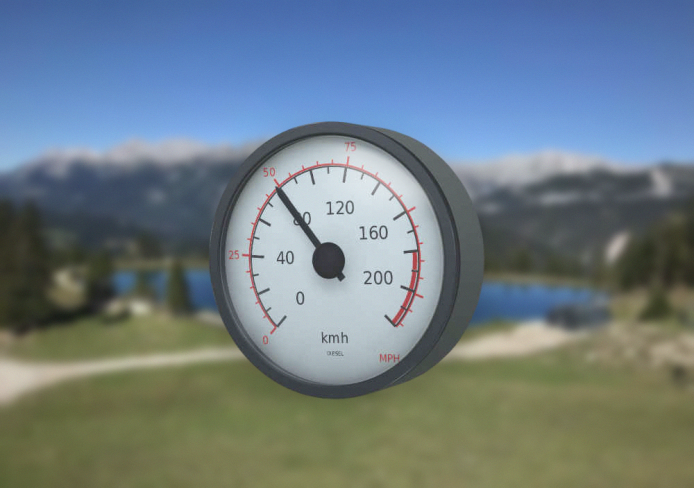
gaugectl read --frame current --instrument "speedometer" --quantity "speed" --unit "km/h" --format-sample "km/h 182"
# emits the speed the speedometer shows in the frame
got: km/h 80
